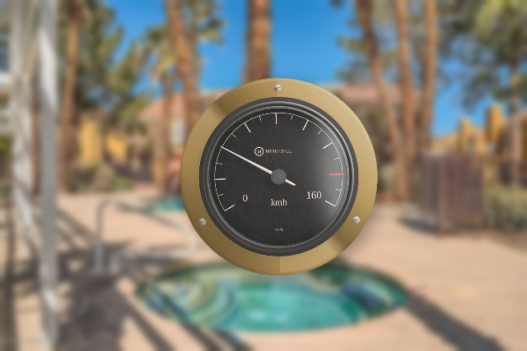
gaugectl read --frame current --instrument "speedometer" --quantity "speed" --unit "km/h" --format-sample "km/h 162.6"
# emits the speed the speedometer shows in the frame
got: km/h 40
